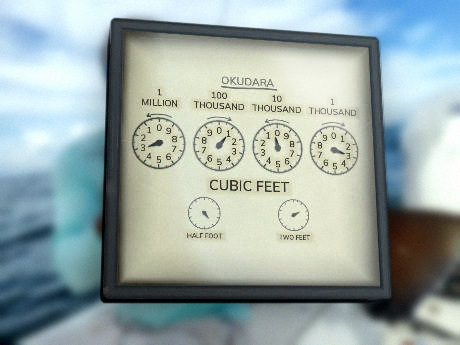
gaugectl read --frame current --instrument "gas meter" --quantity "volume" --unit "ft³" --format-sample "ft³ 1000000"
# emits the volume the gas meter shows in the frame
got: ft³ 310300
